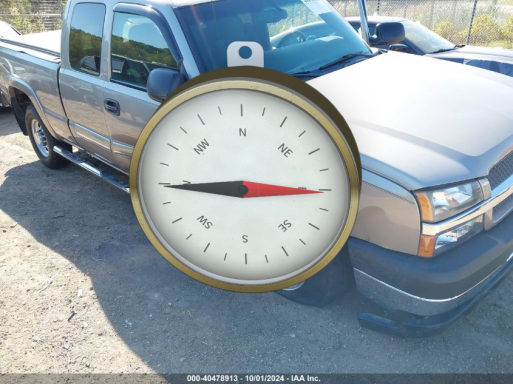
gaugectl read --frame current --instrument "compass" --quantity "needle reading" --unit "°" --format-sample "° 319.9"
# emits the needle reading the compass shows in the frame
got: ° 90
